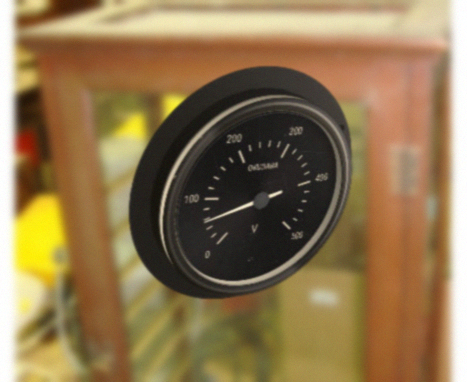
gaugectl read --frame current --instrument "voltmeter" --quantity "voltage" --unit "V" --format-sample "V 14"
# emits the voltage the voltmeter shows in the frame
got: V 60
